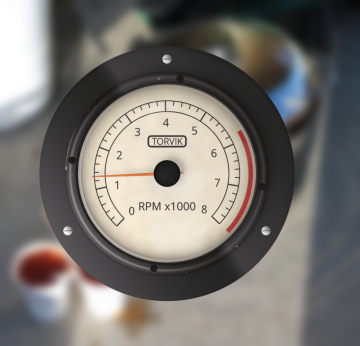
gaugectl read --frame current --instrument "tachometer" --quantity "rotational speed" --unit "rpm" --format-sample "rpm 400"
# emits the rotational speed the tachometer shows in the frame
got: rpm 1300
